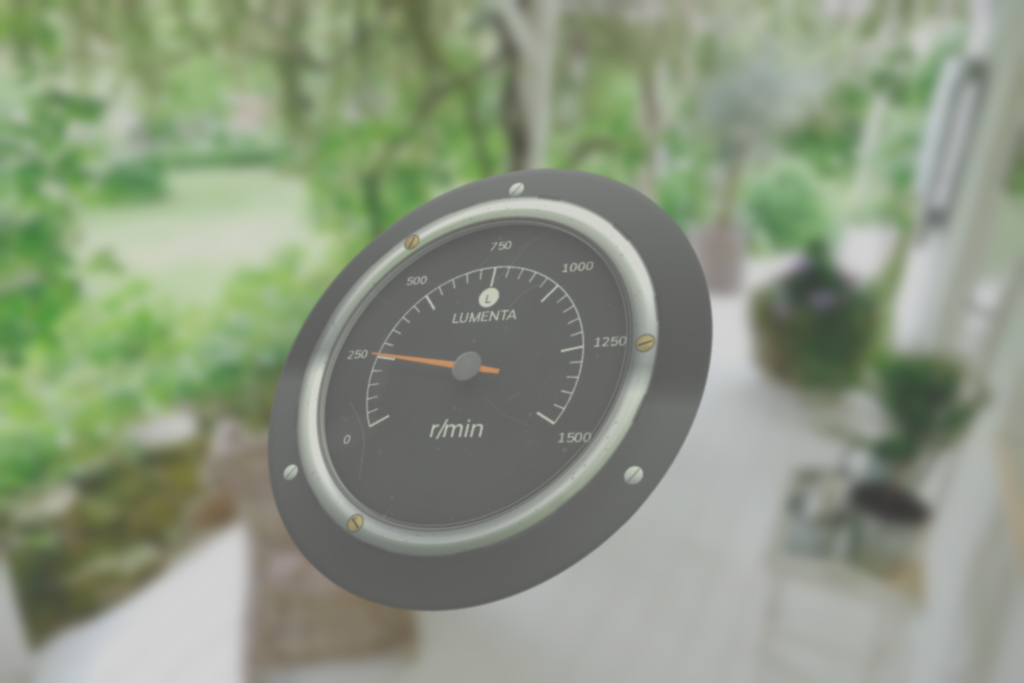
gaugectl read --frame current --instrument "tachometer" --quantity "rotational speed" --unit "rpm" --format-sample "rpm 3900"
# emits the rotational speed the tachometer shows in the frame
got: rpm 250
